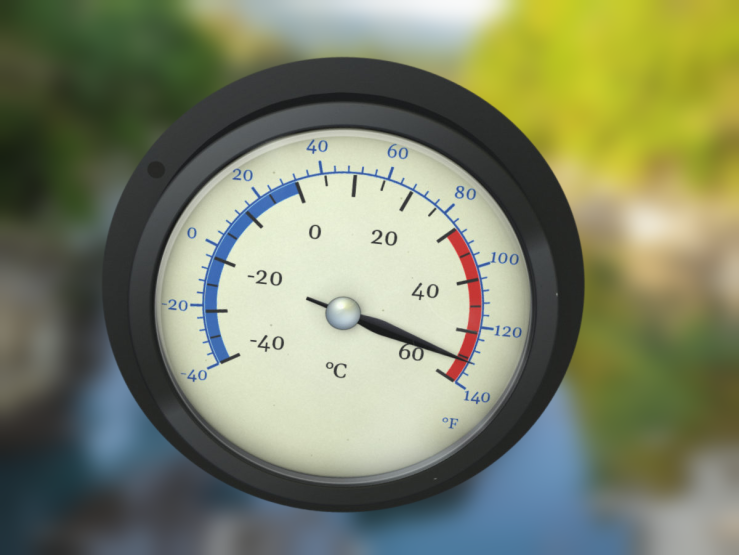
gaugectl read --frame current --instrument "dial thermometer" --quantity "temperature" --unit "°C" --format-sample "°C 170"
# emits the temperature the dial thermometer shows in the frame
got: °C 55
